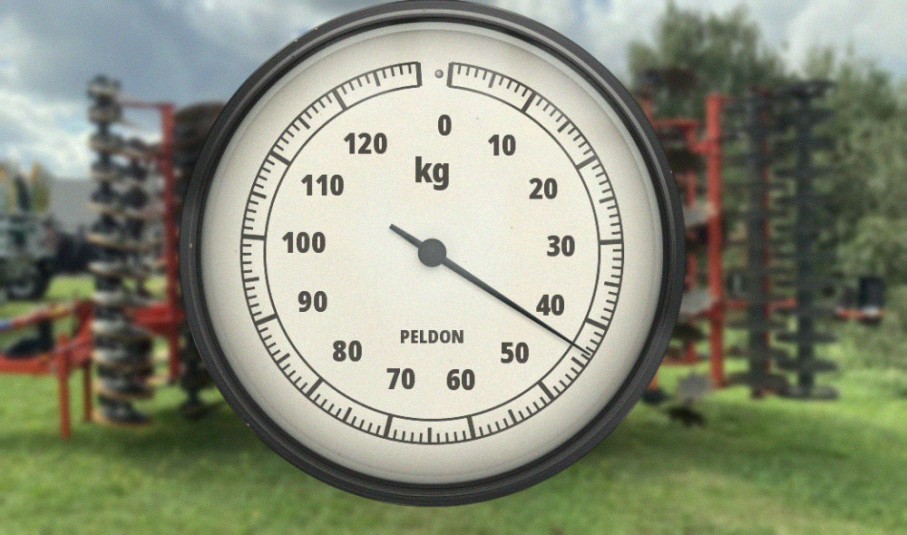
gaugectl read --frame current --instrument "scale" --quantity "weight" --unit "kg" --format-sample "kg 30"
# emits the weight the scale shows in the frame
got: kg 43.5
